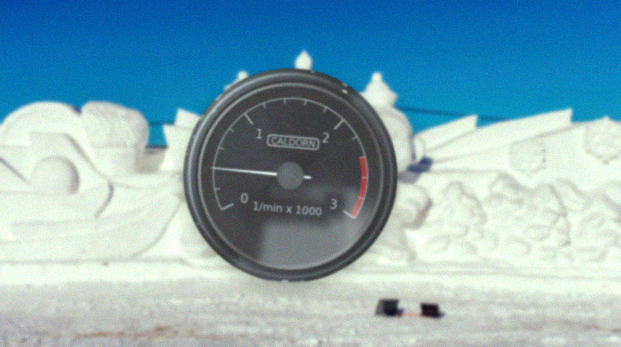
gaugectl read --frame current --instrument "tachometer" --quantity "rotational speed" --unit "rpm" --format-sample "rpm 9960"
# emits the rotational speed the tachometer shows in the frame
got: rpm 400
